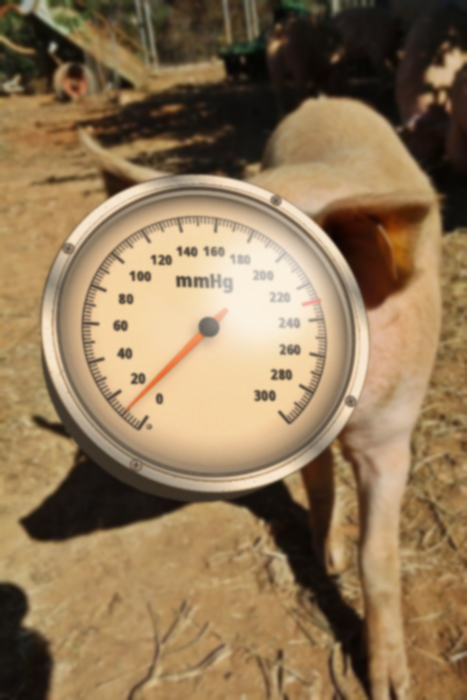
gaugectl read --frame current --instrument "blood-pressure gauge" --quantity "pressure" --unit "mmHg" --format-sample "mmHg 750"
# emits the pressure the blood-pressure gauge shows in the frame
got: mmHg 10
